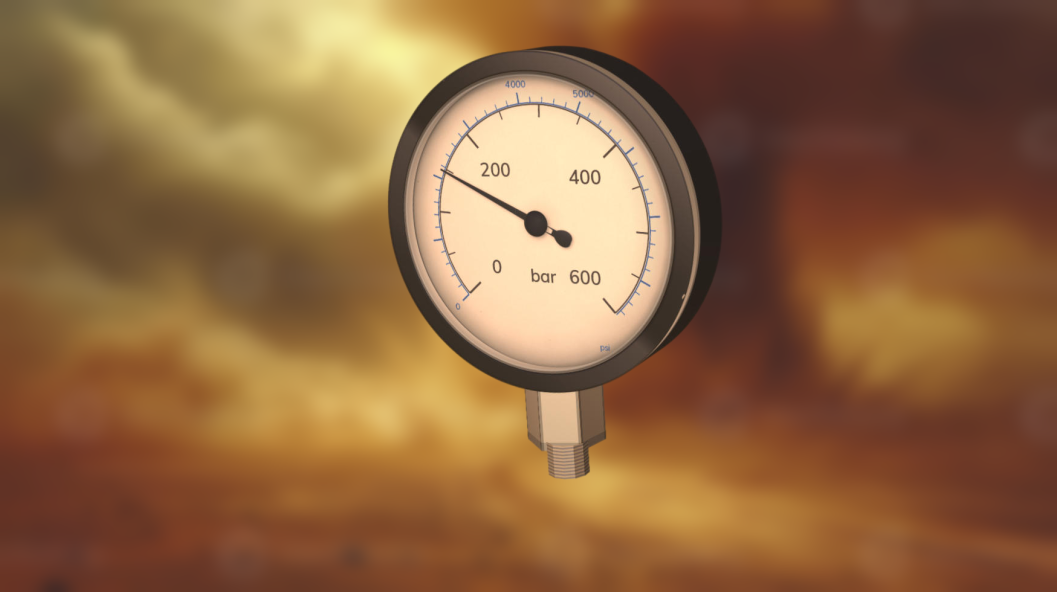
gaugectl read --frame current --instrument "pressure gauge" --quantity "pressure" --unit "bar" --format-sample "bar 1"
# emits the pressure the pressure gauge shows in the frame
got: bar 150
